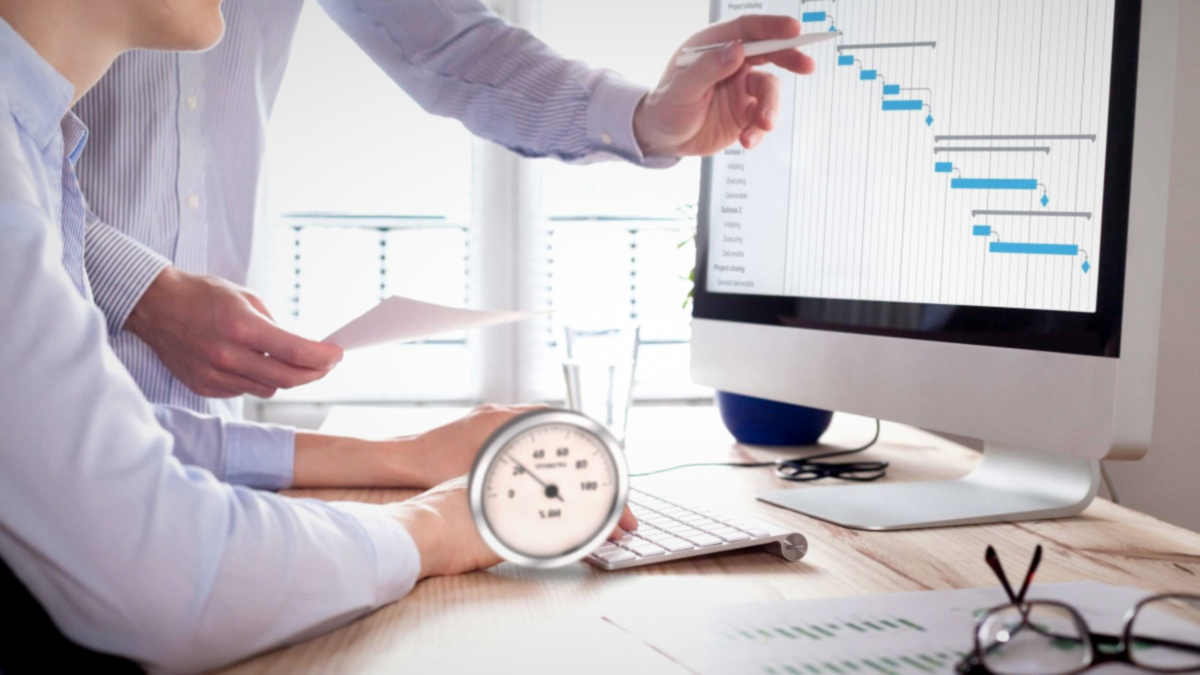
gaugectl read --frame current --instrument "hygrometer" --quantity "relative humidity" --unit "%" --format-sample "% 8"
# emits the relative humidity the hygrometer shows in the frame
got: % 24
